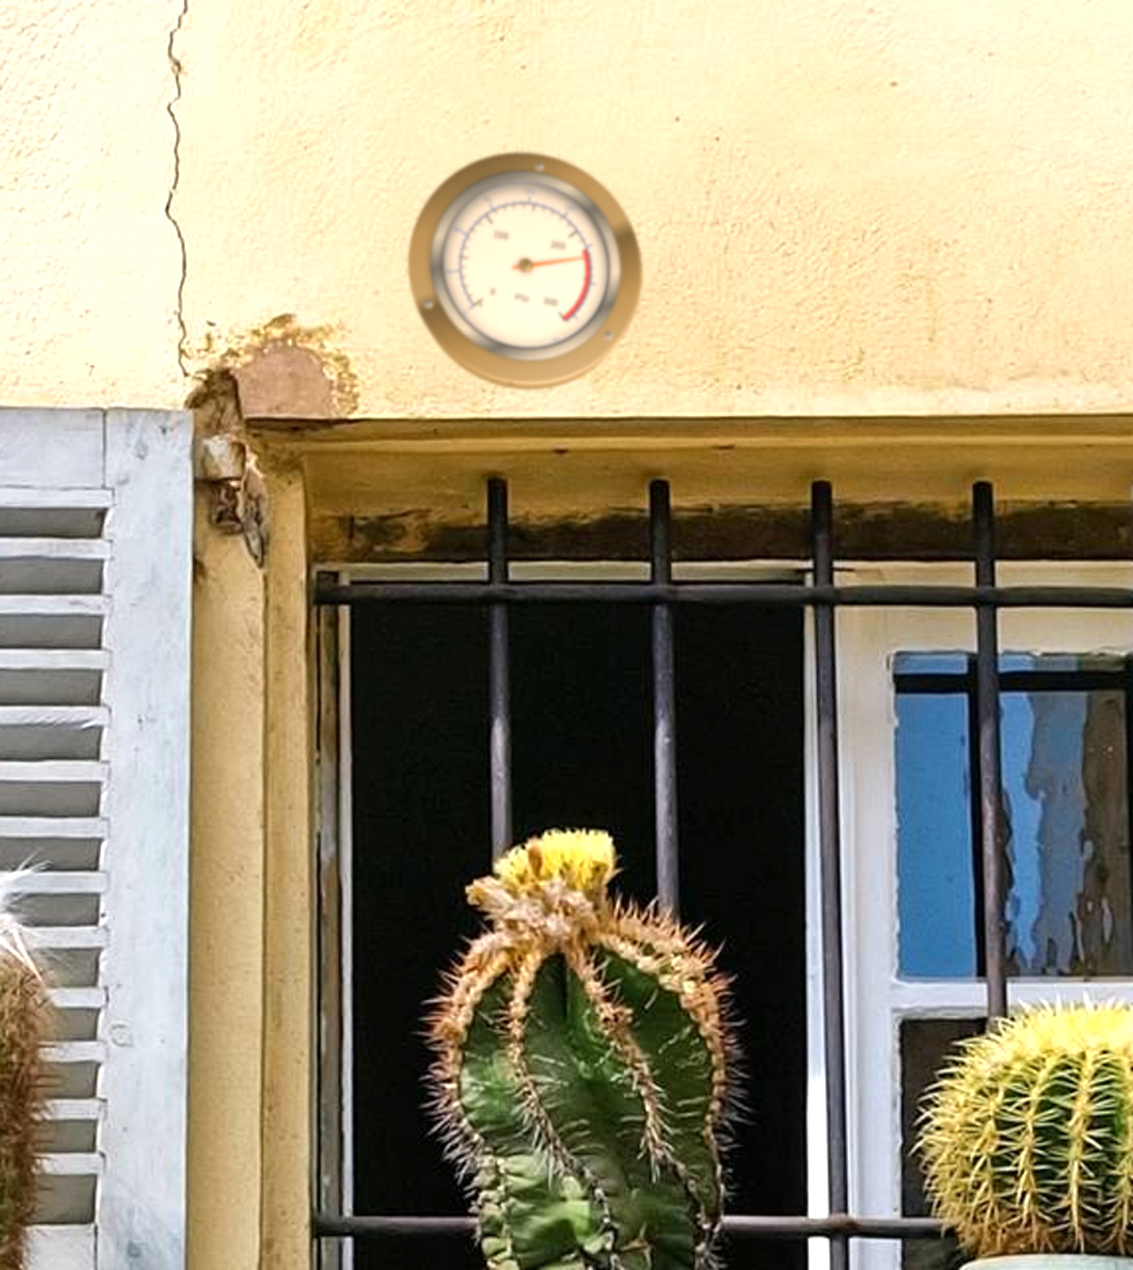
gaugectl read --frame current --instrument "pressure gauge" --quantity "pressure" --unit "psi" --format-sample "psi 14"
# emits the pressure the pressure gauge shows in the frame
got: psi 230
